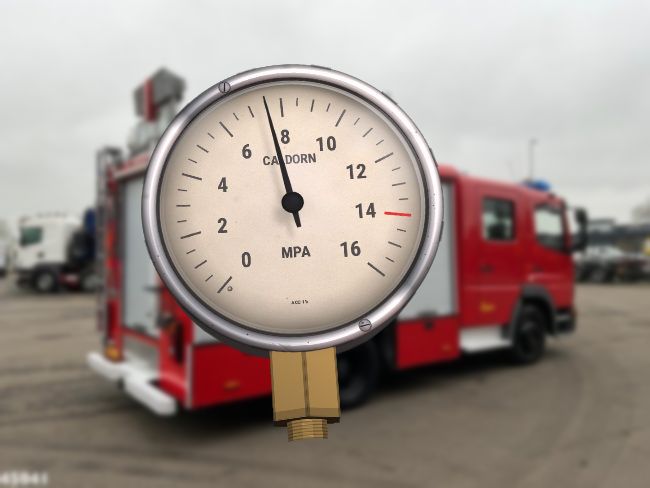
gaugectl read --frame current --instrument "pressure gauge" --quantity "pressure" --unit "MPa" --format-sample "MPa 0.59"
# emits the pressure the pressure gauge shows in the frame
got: MPa 7.5
